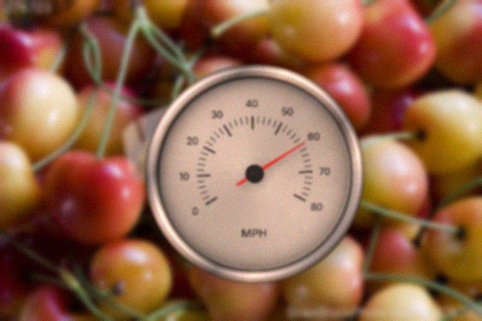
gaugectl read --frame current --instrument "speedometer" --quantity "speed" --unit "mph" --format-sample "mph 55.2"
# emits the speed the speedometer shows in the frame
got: mph 60
